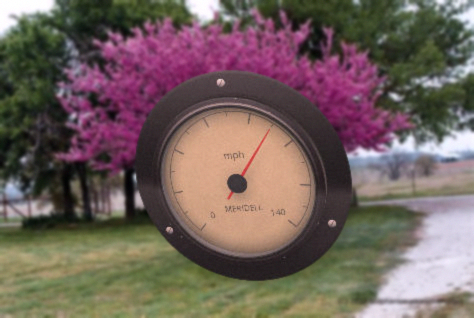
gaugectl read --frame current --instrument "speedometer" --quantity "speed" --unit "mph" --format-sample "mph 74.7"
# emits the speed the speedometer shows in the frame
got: mph 90
